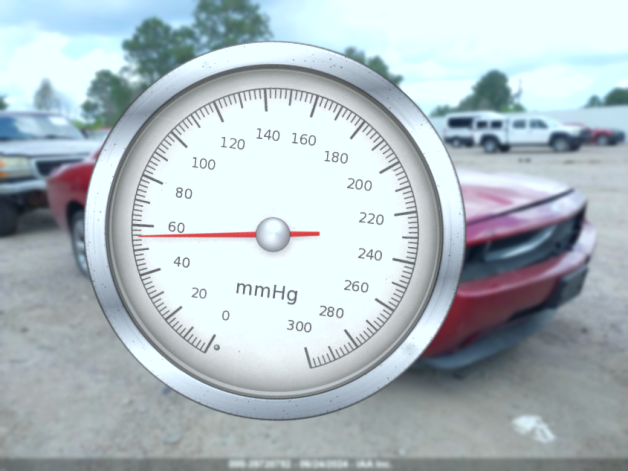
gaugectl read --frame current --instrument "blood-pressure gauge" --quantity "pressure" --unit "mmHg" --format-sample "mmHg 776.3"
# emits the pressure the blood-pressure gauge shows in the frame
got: mmHg 56
